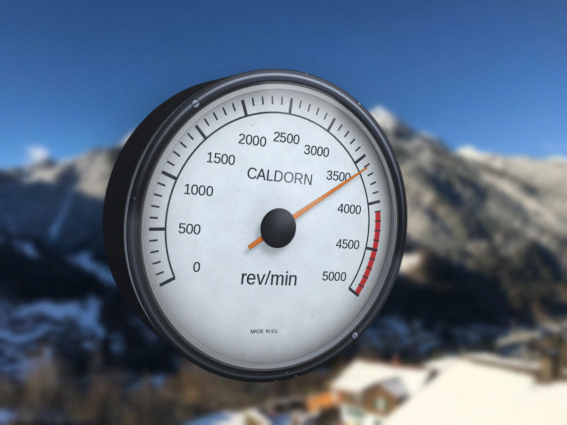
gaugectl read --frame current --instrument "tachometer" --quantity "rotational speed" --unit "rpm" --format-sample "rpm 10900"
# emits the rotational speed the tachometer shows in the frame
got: rpm 3600
